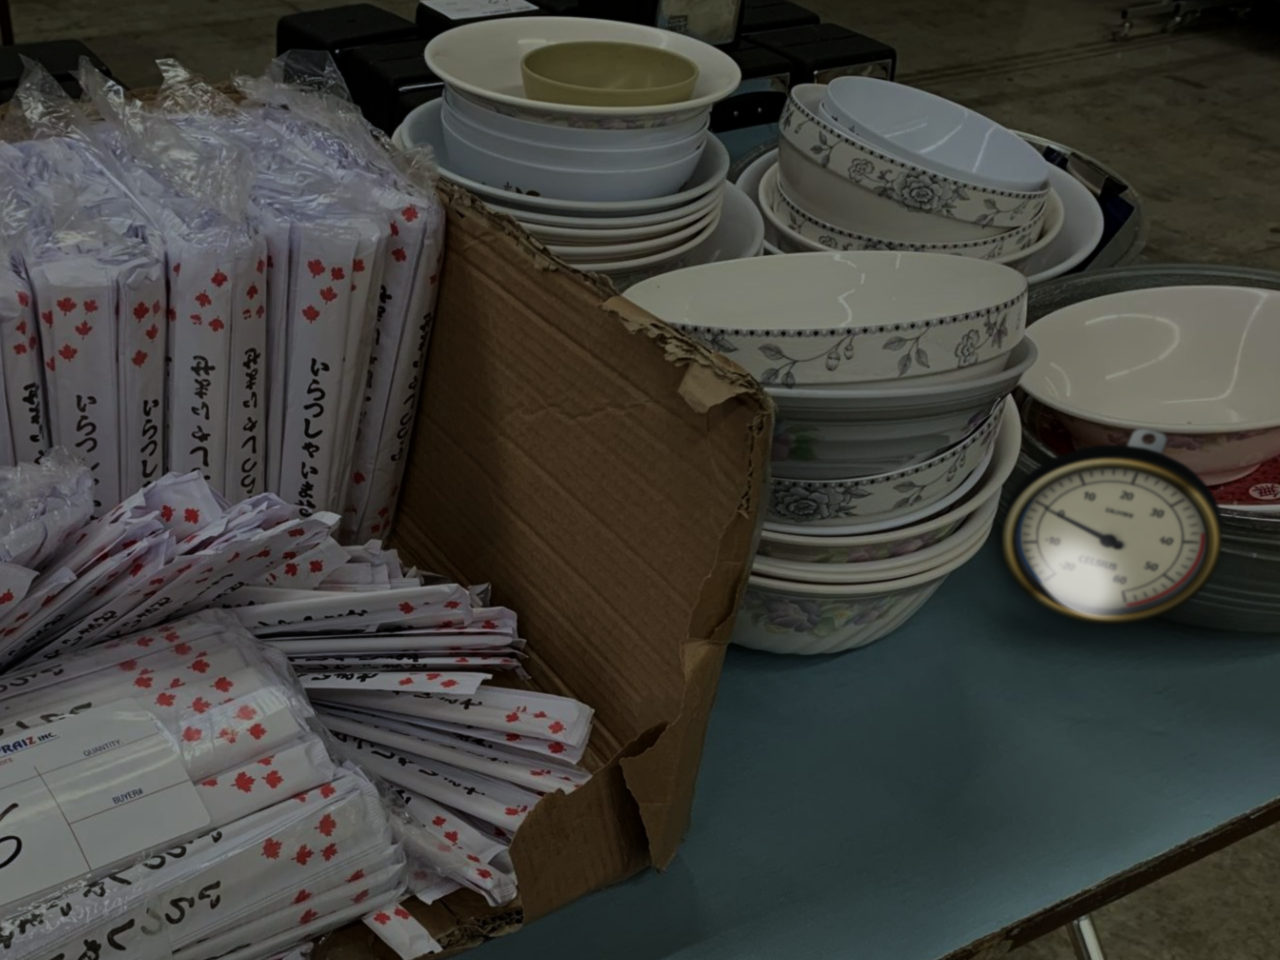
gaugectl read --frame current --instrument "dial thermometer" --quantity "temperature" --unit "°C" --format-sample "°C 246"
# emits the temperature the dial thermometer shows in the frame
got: °C 0
